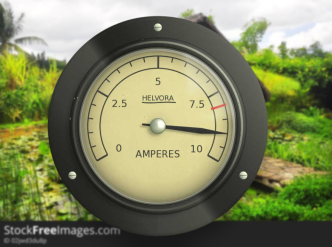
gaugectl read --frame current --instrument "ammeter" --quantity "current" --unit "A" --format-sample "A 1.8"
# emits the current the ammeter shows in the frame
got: A 9
